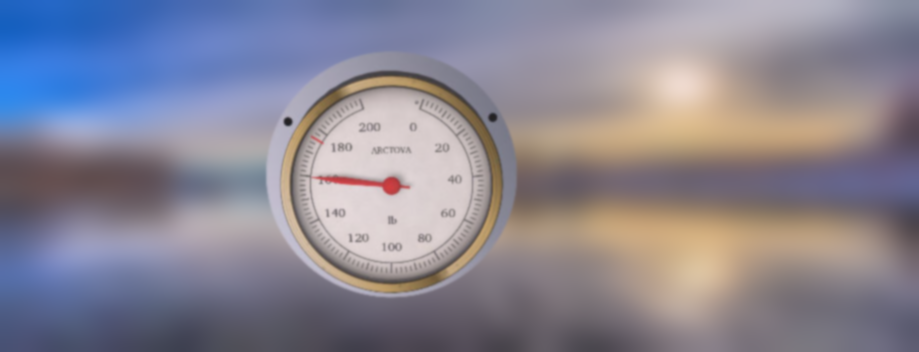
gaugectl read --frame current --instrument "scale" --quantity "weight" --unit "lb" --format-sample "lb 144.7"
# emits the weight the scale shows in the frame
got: lb 160
